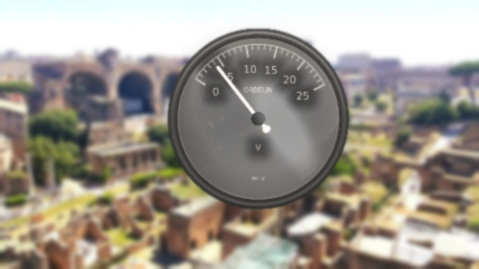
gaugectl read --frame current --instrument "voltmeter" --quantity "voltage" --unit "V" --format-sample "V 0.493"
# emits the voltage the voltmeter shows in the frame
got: V 4
